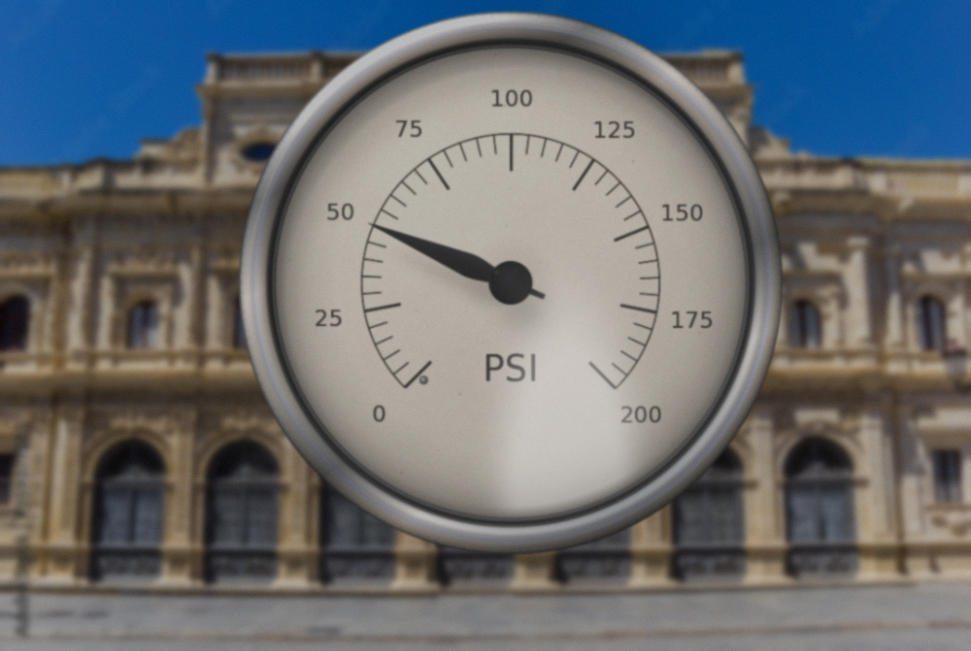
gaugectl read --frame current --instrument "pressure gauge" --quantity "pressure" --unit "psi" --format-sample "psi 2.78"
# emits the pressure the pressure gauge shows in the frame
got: psi 50
